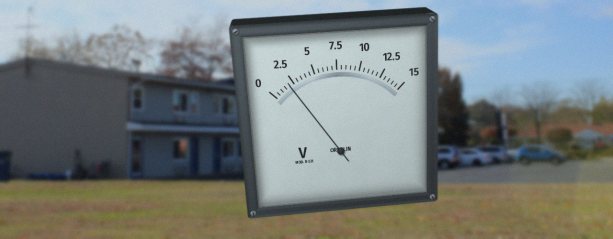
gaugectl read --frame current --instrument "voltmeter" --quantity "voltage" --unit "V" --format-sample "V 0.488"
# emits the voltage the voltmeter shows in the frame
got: V 2
